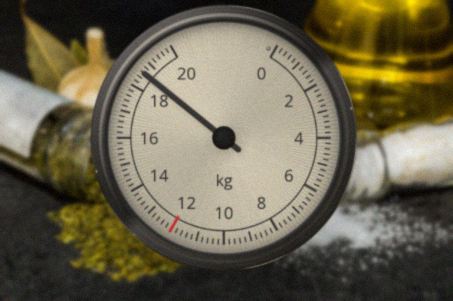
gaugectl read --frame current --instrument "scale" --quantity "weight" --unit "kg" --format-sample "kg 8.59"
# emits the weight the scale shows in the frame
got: kg 18.6
